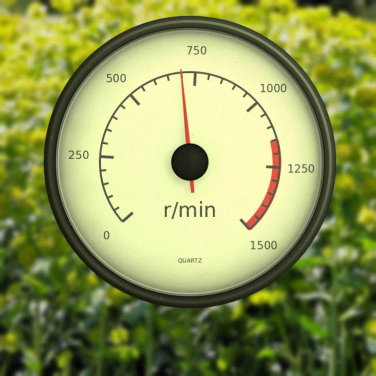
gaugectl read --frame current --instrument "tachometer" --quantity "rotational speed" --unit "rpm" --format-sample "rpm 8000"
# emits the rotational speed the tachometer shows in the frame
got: rpm 700
